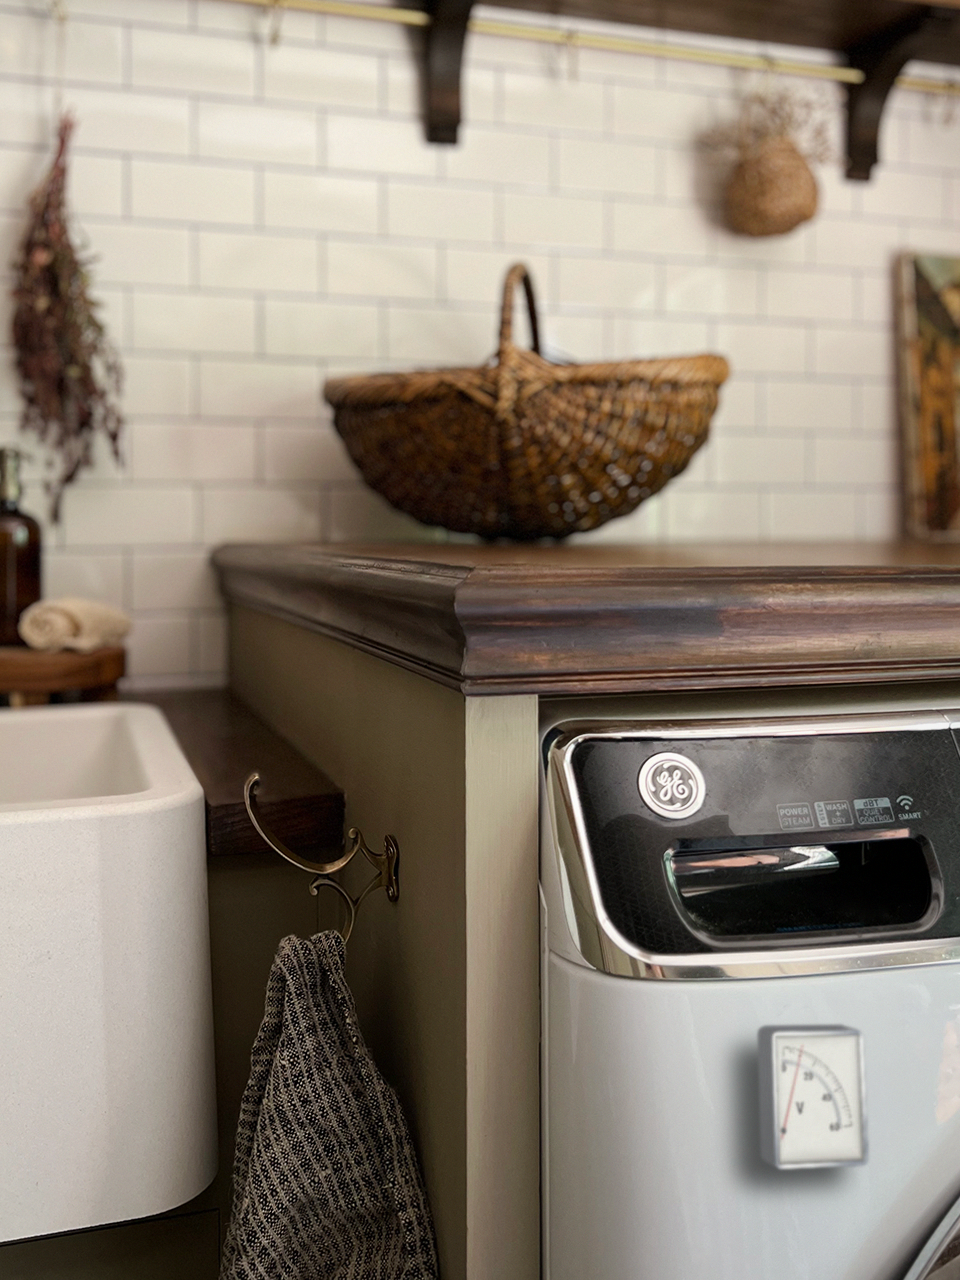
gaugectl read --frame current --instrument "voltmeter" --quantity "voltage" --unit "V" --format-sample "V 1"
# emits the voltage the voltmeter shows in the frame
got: V 10
